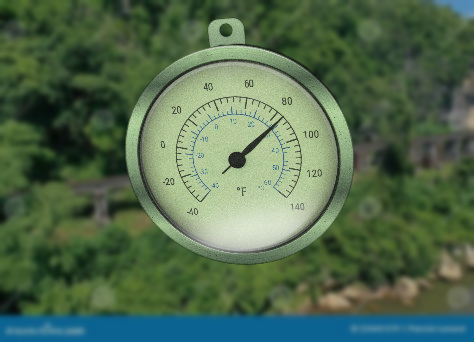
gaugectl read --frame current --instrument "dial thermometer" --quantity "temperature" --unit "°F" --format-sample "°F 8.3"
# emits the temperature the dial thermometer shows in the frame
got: °F 84
